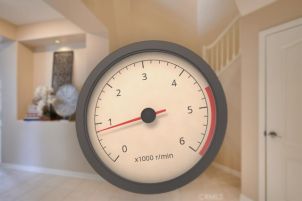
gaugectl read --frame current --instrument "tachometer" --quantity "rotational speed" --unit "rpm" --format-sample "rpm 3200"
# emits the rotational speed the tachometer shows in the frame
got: rpm 800
